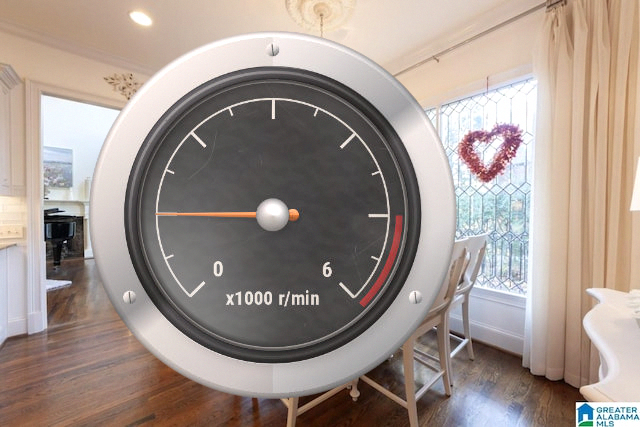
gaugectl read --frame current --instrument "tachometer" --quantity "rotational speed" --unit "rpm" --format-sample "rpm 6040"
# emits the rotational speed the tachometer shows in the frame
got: rpm 1000
